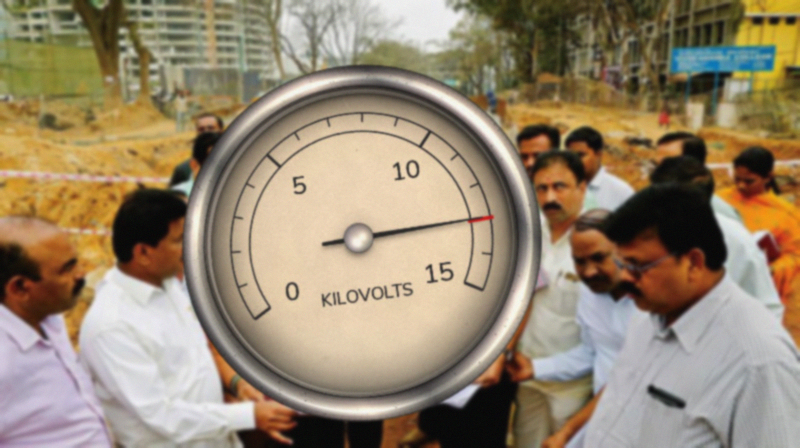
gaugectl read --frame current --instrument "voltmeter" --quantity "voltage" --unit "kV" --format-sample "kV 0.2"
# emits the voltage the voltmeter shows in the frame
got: kV 13
